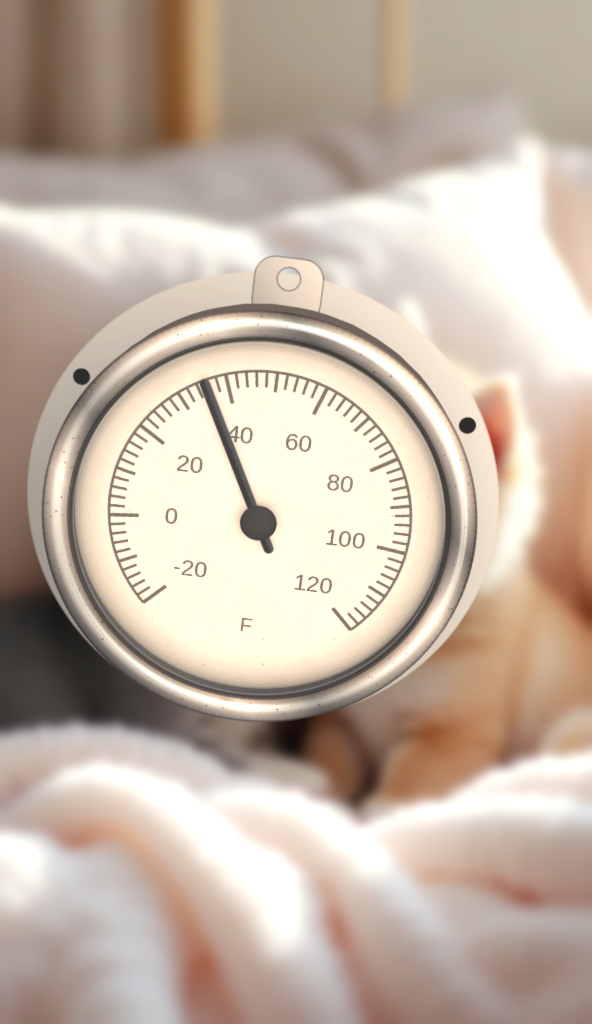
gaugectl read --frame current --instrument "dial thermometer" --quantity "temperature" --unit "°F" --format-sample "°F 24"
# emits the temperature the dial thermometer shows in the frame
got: °F 36
